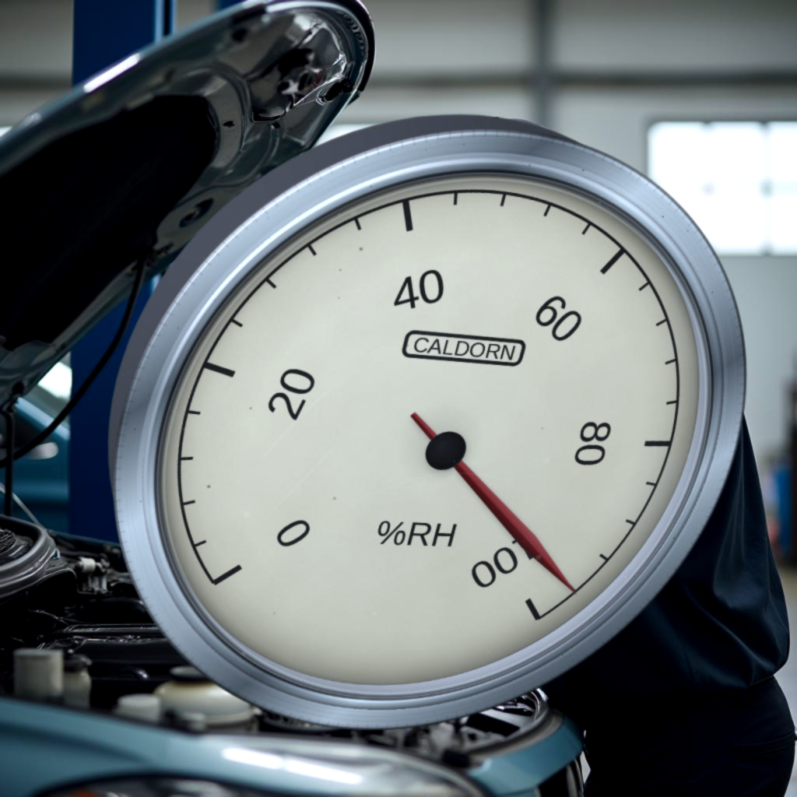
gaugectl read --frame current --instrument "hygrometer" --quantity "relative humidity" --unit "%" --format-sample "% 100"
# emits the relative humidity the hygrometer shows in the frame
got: % 96
